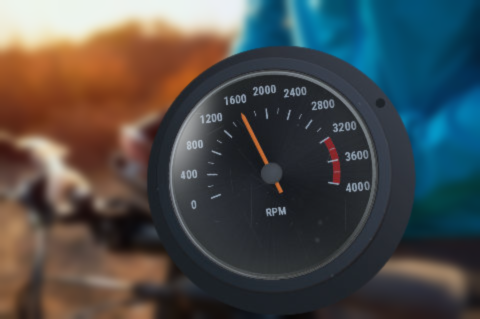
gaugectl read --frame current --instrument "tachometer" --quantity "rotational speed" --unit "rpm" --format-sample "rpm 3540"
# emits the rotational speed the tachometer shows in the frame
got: rpm 1600
